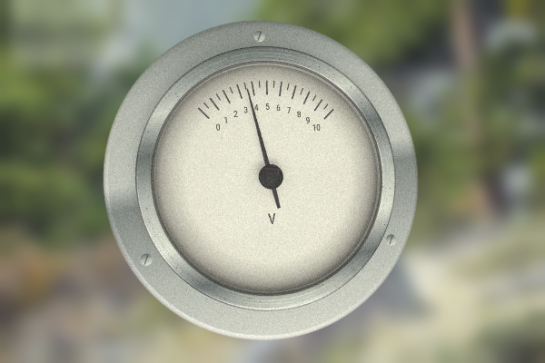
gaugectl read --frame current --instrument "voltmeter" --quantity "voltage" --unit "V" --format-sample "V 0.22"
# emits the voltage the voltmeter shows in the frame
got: V 3.5
